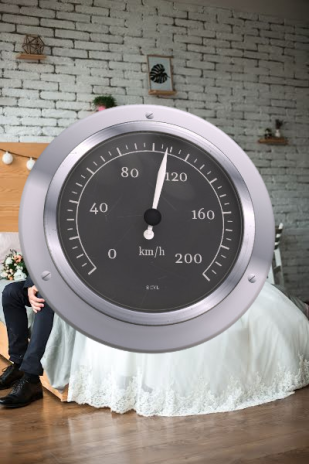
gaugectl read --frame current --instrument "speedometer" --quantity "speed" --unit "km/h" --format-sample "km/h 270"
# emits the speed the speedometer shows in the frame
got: km/h 107.5
